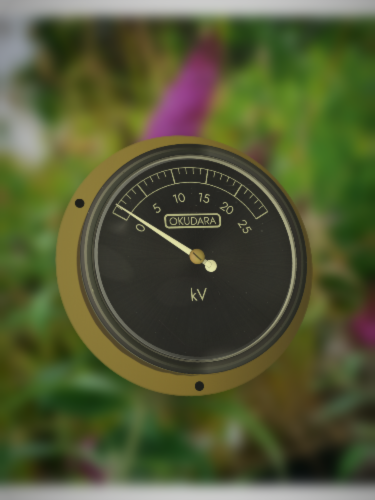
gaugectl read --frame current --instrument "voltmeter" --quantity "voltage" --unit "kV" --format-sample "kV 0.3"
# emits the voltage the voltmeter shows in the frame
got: kV 1
